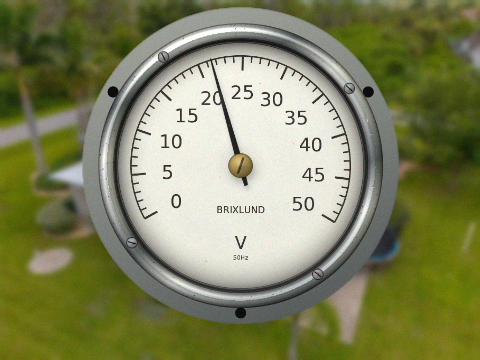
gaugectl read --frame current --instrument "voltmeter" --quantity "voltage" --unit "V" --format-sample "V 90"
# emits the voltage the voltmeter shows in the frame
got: V 21.5
